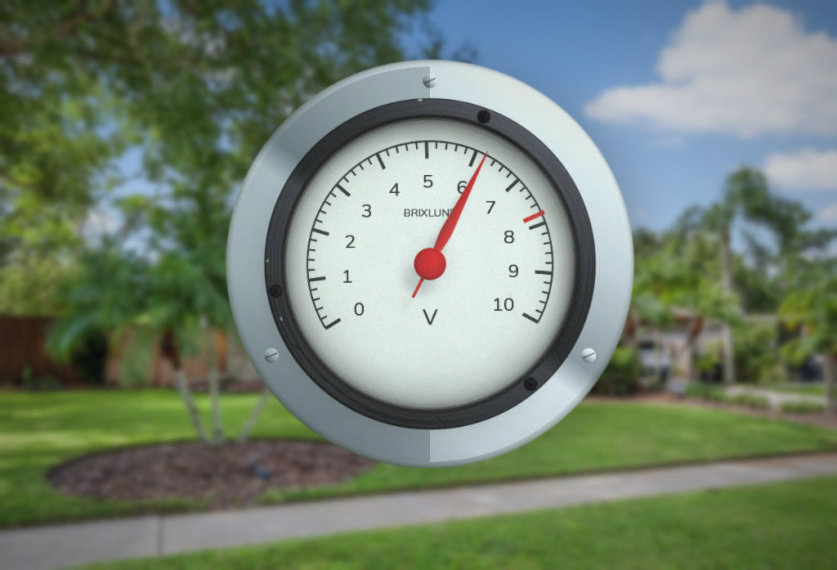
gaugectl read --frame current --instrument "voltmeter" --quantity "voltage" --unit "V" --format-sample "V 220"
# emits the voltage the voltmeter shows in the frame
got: V 6.2
